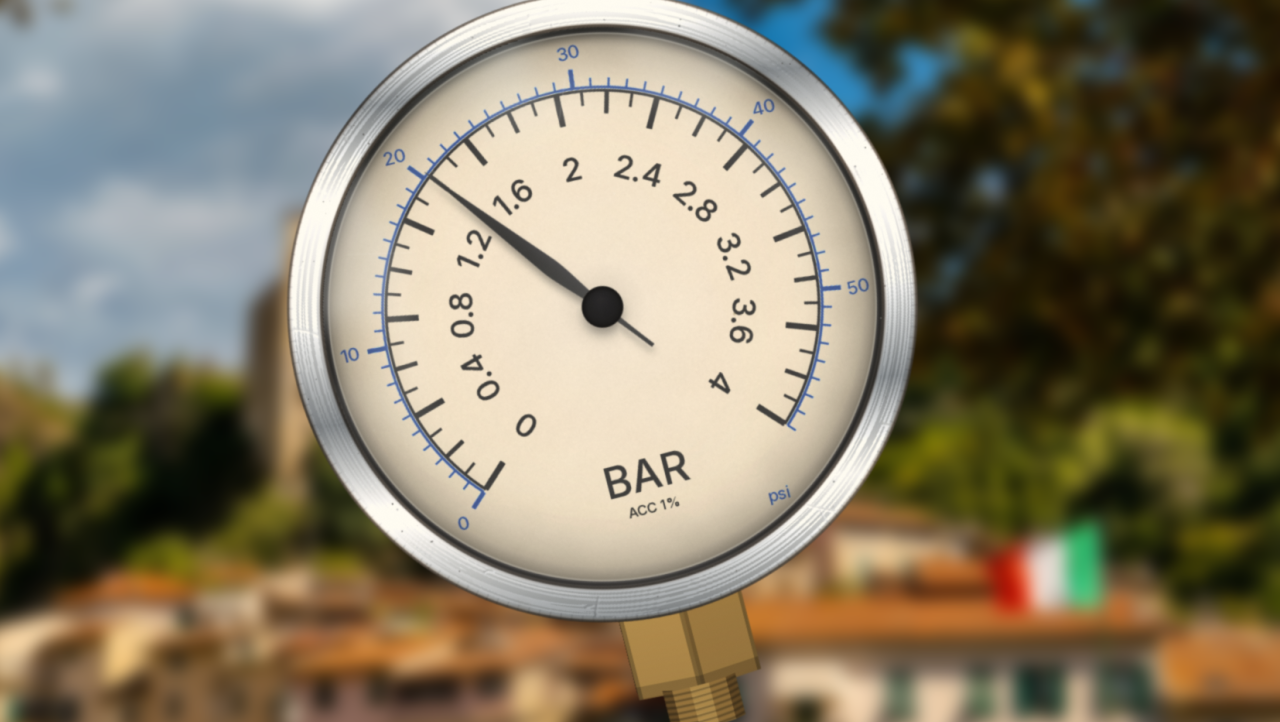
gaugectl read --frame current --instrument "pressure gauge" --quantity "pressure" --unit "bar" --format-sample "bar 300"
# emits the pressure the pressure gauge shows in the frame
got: bar 1.4
